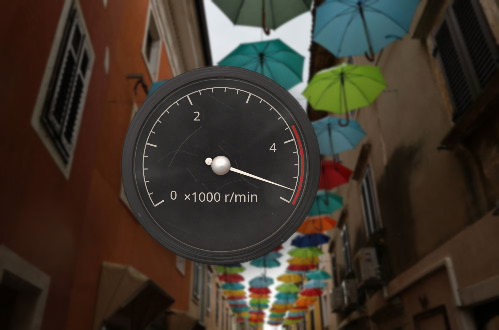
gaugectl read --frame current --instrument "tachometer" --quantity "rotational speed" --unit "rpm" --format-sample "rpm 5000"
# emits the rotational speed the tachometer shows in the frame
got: rpm 4800
